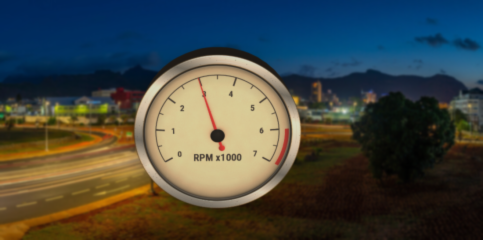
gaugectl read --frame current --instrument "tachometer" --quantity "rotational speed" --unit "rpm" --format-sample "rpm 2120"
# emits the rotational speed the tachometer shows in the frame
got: rpm 3000
